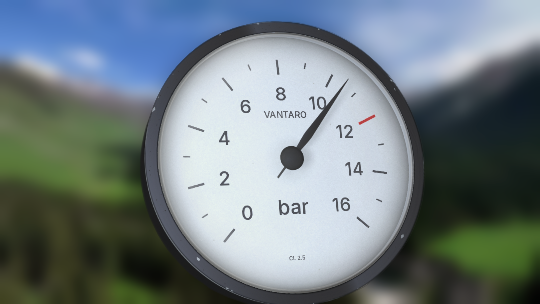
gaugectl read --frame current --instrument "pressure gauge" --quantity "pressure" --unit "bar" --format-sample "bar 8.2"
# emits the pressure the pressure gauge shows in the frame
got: bar 10.5
